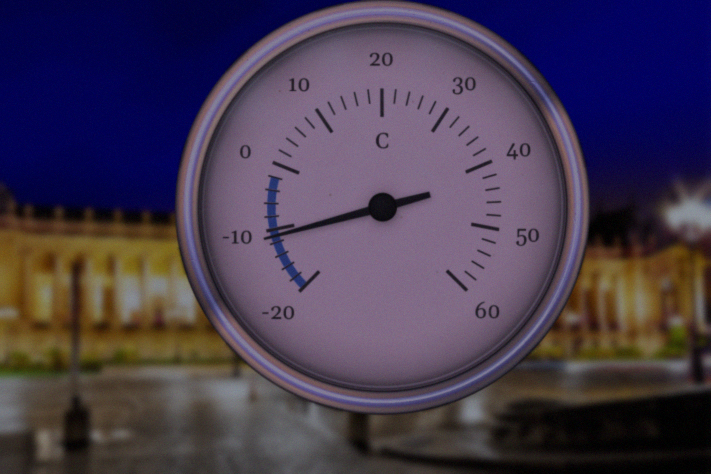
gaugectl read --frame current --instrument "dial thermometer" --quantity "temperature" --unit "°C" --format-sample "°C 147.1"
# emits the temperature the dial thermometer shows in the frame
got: °C -11
